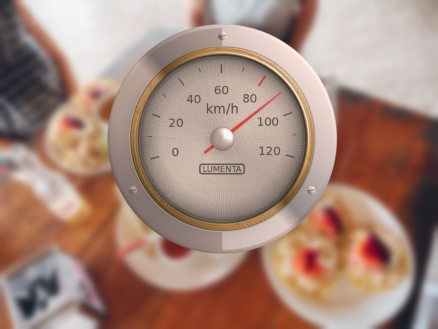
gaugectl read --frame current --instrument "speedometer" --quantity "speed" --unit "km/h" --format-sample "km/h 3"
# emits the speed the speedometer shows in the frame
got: km/h 90
